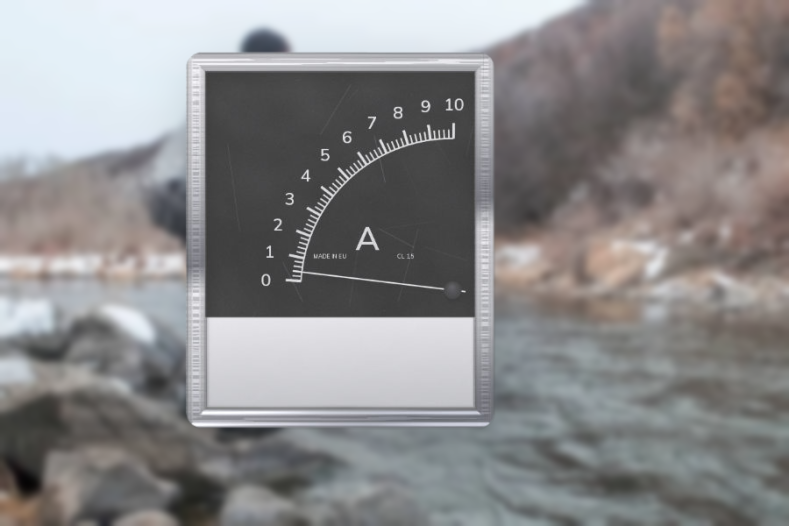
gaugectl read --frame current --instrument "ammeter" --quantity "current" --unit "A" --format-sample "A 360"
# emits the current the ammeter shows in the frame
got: A 0.4
